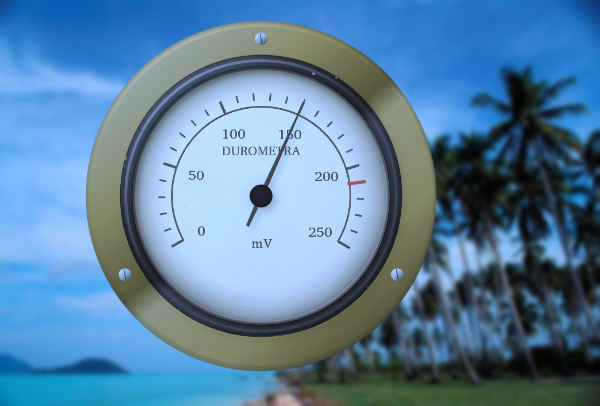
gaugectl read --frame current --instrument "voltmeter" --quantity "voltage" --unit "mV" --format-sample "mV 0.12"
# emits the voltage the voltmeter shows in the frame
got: mV 150
